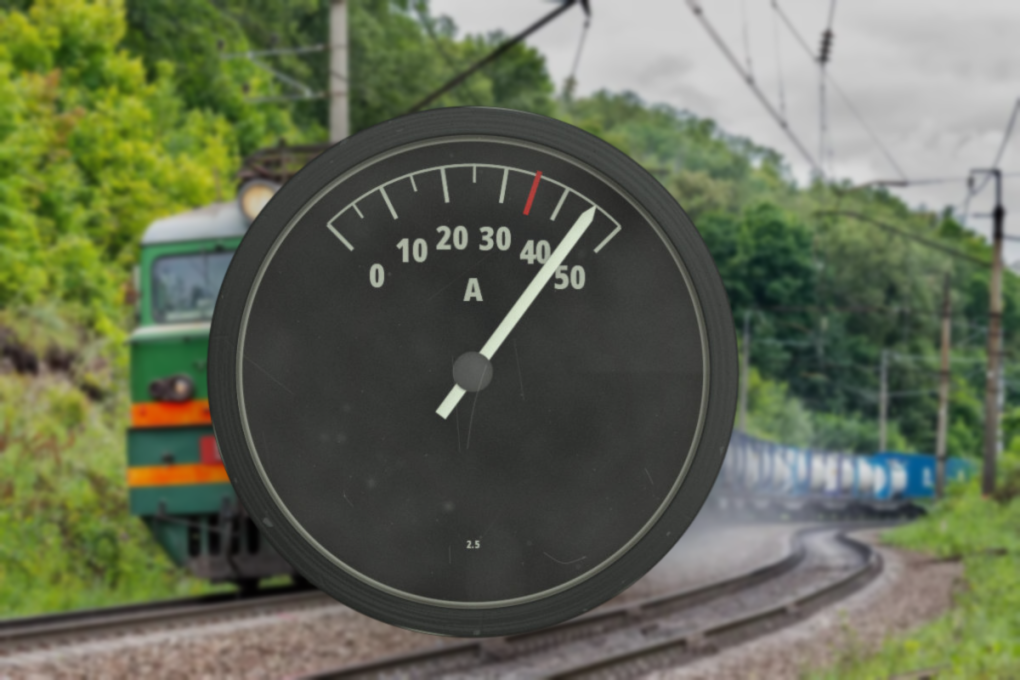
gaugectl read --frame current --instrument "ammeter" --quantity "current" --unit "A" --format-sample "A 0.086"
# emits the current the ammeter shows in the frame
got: A 45
